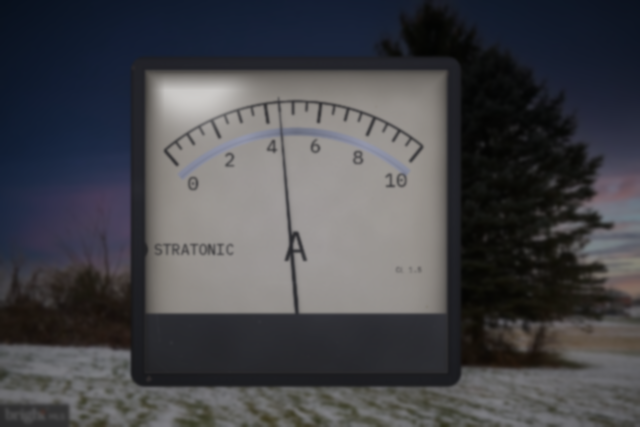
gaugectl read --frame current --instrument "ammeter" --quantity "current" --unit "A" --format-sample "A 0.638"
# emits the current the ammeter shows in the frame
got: A 4.5
